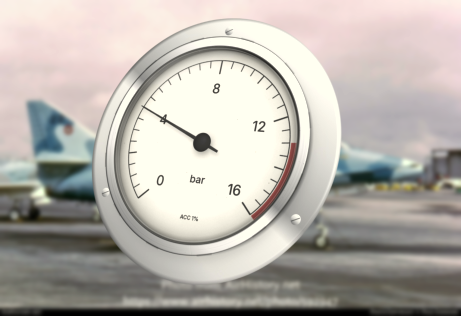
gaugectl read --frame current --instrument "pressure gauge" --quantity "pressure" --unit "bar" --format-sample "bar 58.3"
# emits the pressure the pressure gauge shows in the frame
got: bar 4
